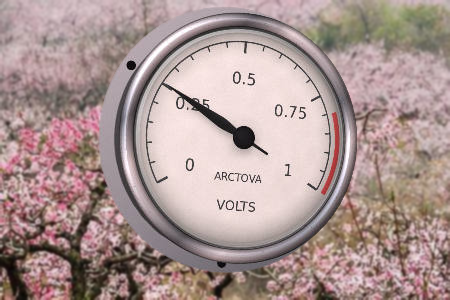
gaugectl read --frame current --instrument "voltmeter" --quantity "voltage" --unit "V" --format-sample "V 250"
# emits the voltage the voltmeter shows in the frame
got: V 0.25
